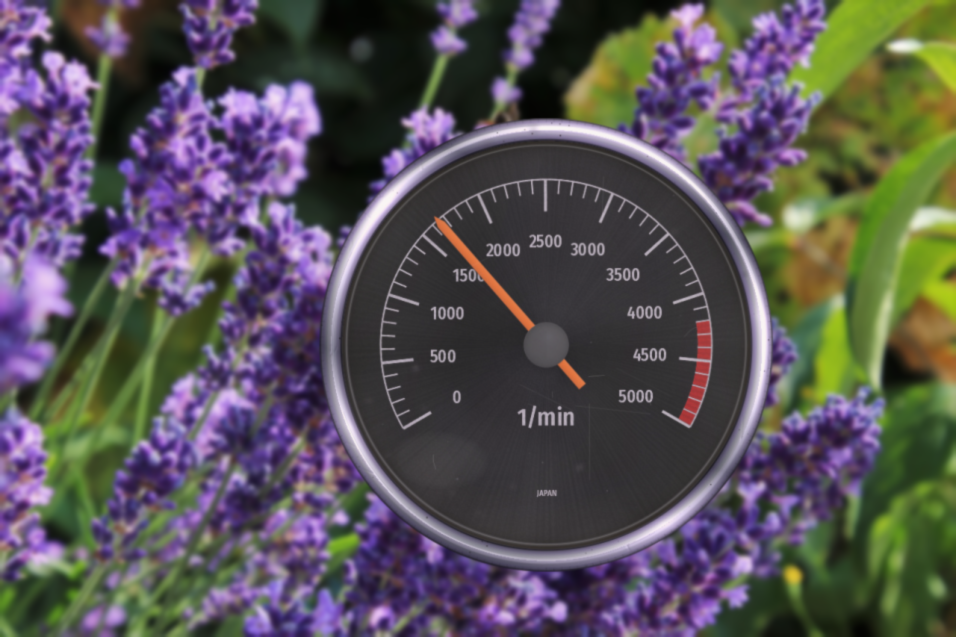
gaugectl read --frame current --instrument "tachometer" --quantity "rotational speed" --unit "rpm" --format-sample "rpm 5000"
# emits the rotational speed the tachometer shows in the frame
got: rpm 1650
